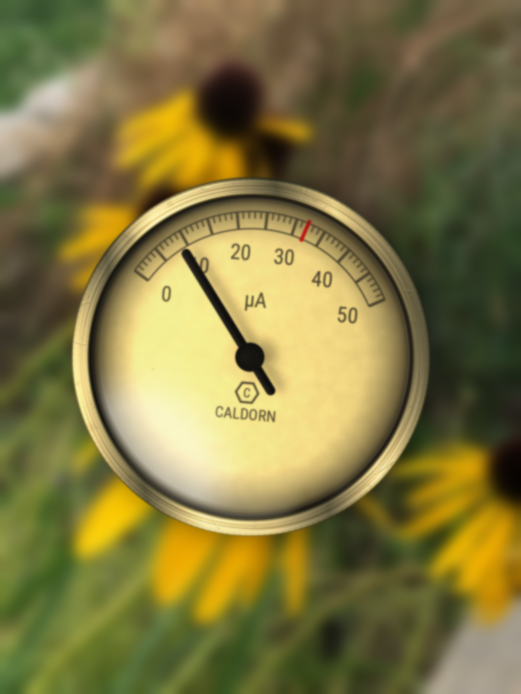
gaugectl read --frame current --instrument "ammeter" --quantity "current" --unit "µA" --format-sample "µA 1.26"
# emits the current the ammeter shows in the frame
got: µA 9
